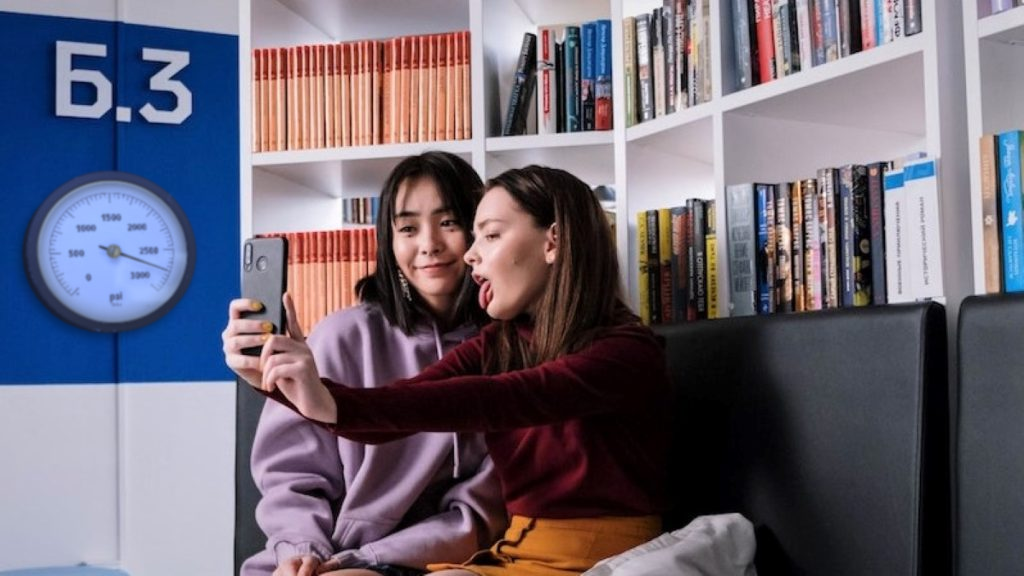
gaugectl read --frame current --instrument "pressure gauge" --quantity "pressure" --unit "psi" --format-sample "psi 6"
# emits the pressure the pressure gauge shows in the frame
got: psi 2750
